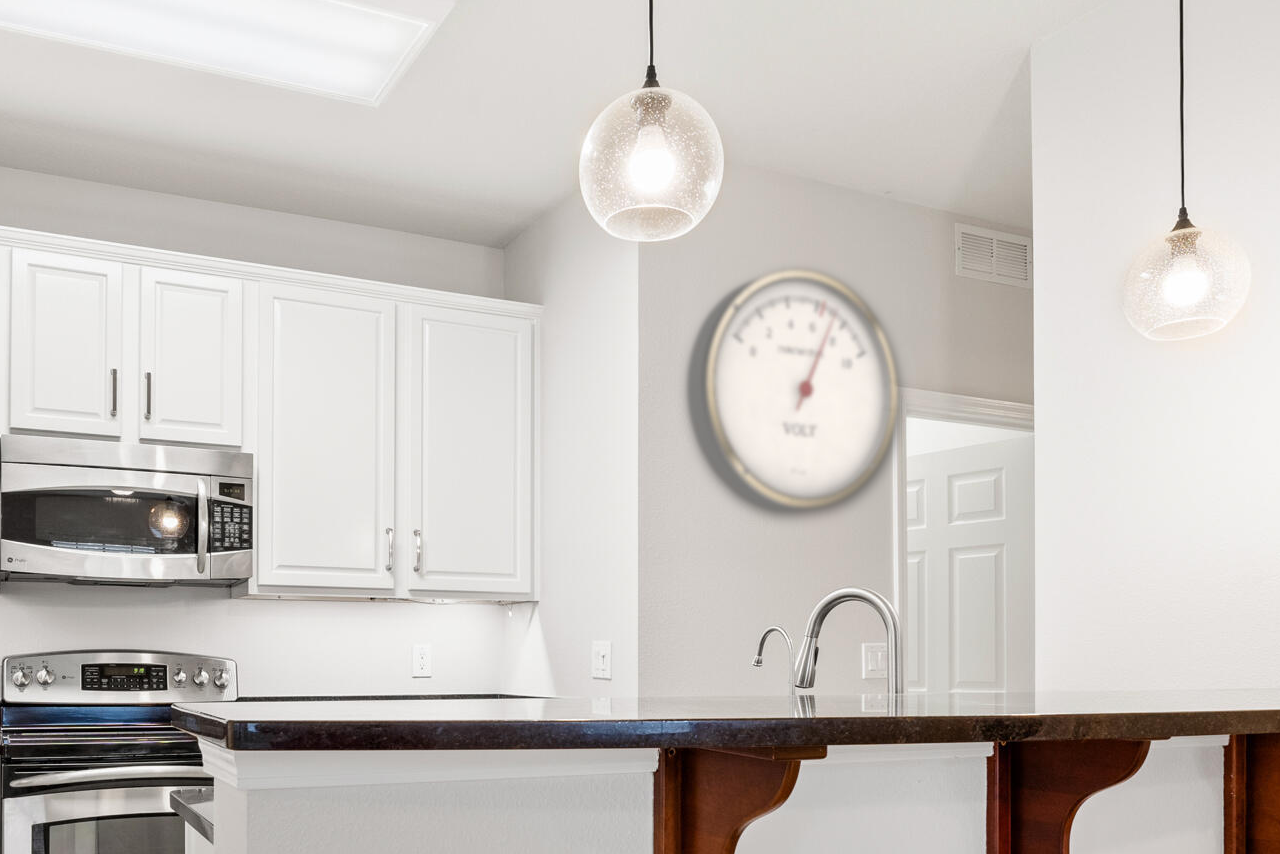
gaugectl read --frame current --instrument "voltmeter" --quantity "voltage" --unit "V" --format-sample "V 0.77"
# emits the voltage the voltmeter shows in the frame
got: V 7
